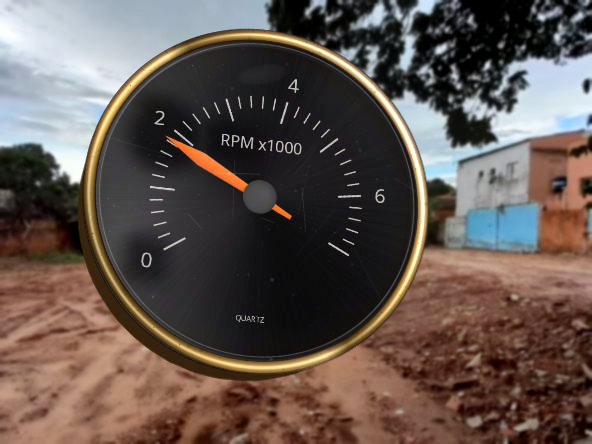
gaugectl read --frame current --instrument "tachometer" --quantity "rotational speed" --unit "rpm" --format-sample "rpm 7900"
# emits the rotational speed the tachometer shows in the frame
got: rpm 1800
